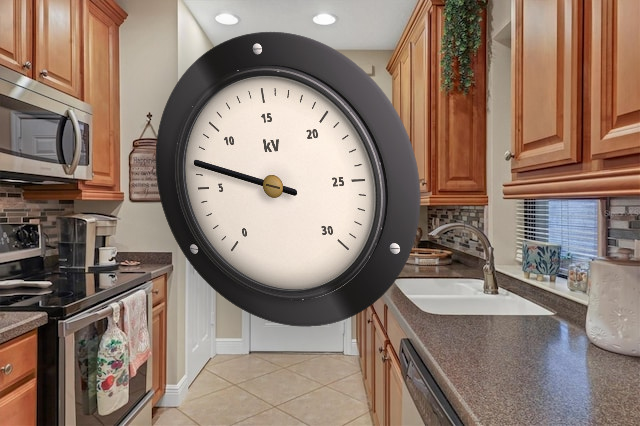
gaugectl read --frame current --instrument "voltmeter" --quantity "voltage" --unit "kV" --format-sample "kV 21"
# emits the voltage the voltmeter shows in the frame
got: kV 7
